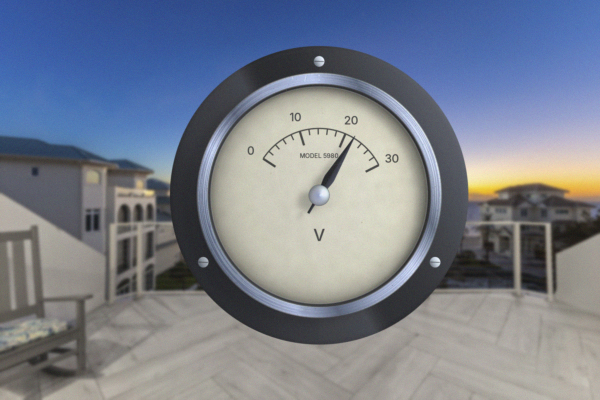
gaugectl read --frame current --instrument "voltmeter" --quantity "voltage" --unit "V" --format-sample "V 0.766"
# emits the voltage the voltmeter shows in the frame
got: V 22
